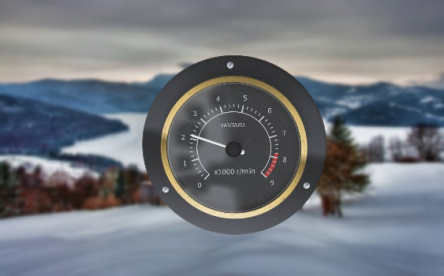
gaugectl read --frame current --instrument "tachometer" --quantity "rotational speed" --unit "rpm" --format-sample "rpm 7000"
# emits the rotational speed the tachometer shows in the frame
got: rpm 2200
